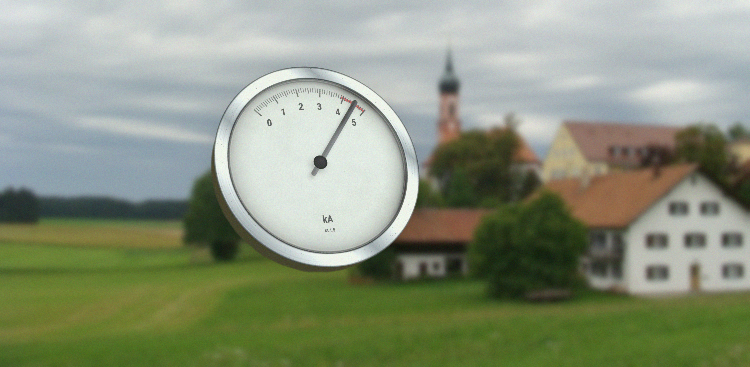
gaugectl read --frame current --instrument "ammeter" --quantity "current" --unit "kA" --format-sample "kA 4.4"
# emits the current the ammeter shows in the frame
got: kA 4.5
